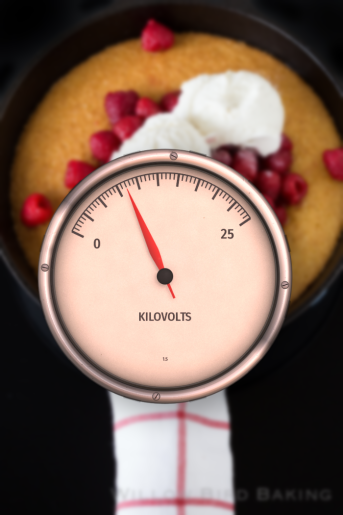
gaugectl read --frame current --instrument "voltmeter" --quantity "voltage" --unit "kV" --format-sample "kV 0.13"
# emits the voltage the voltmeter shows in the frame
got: kV 8.5
